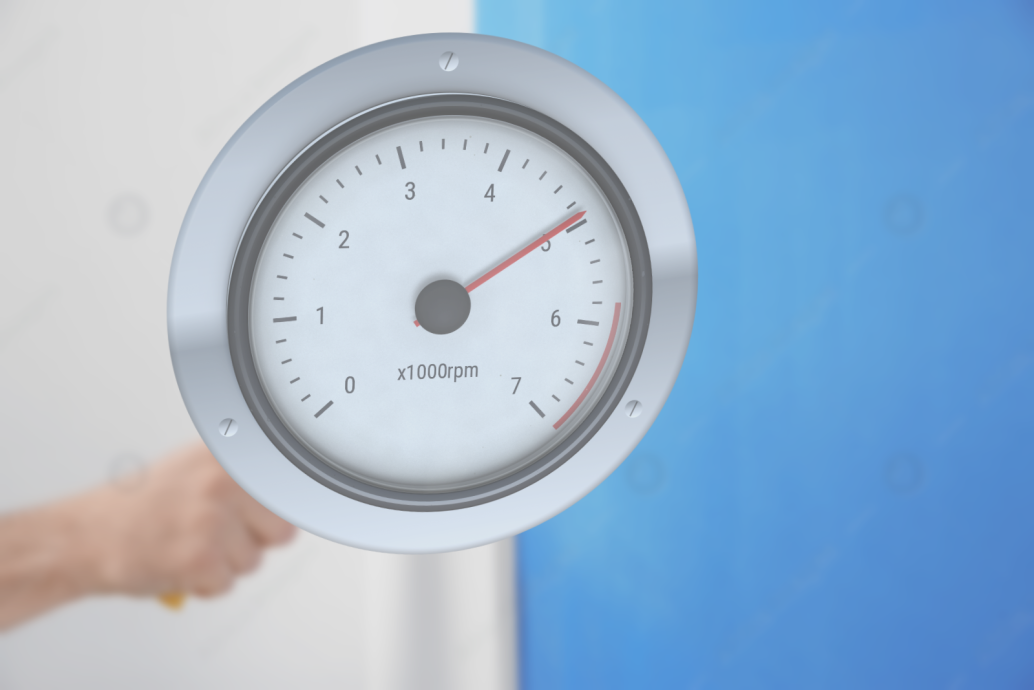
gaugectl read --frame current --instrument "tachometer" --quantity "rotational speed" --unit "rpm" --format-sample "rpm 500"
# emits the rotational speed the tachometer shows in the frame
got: rpm 4900
